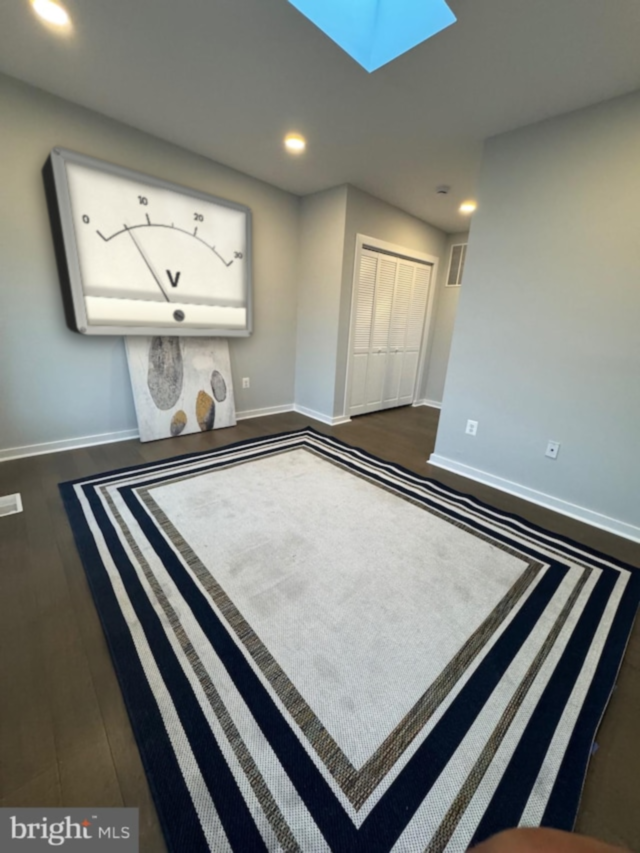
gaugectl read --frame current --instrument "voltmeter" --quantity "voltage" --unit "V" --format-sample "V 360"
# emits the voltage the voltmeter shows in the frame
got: V 5
